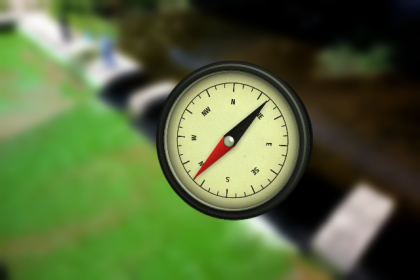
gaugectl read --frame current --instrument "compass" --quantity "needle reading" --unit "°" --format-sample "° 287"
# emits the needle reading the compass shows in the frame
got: ° 220
